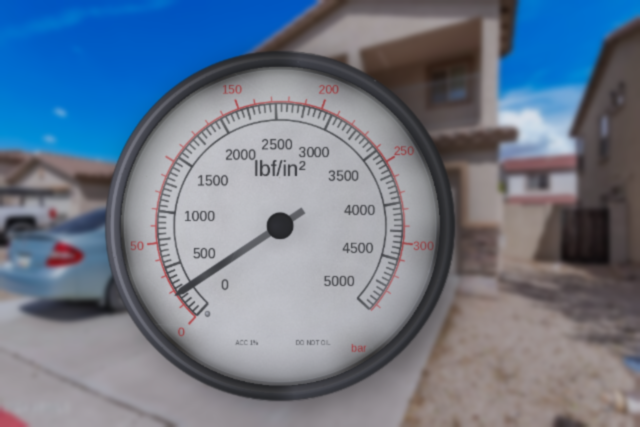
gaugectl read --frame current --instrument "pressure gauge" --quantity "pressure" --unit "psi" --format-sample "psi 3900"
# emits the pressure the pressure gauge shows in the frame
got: psi 250
